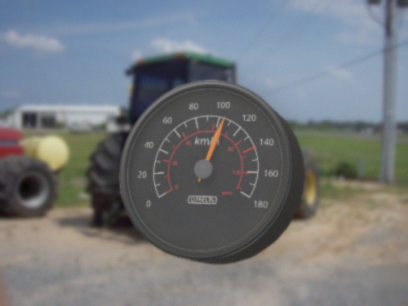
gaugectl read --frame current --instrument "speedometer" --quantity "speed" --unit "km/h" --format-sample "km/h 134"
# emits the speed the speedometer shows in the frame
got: km/h 105
